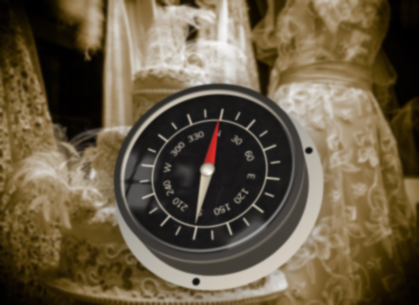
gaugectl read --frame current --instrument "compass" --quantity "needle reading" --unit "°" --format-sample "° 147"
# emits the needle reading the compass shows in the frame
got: ° 0
